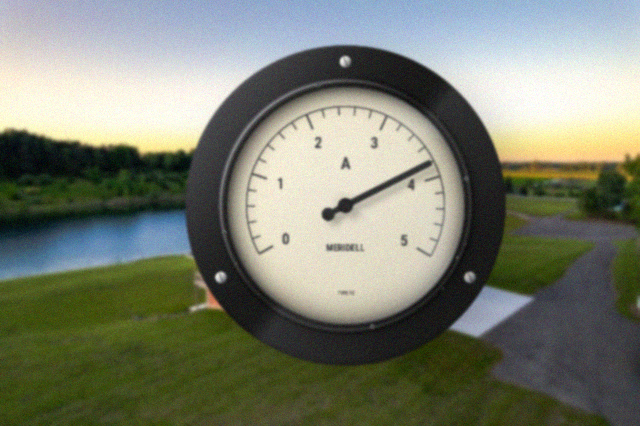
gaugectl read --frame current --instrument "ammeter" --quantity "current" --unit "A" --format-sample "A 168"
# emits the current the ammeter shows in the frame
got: A 3.8
